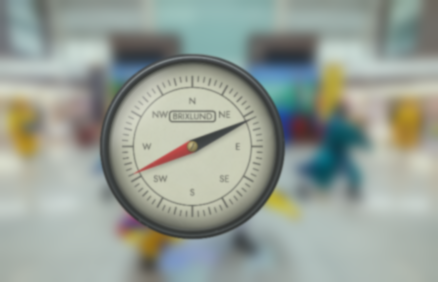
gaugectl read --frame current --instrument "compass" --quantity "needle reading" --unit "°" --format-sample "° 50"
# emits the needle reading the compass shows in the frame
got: ° 245
